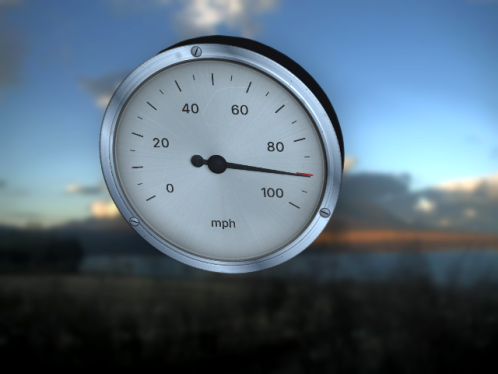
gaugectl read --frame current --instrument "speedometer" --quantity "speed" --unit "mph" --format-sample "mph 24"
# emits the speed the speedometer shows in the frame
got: mph 90
